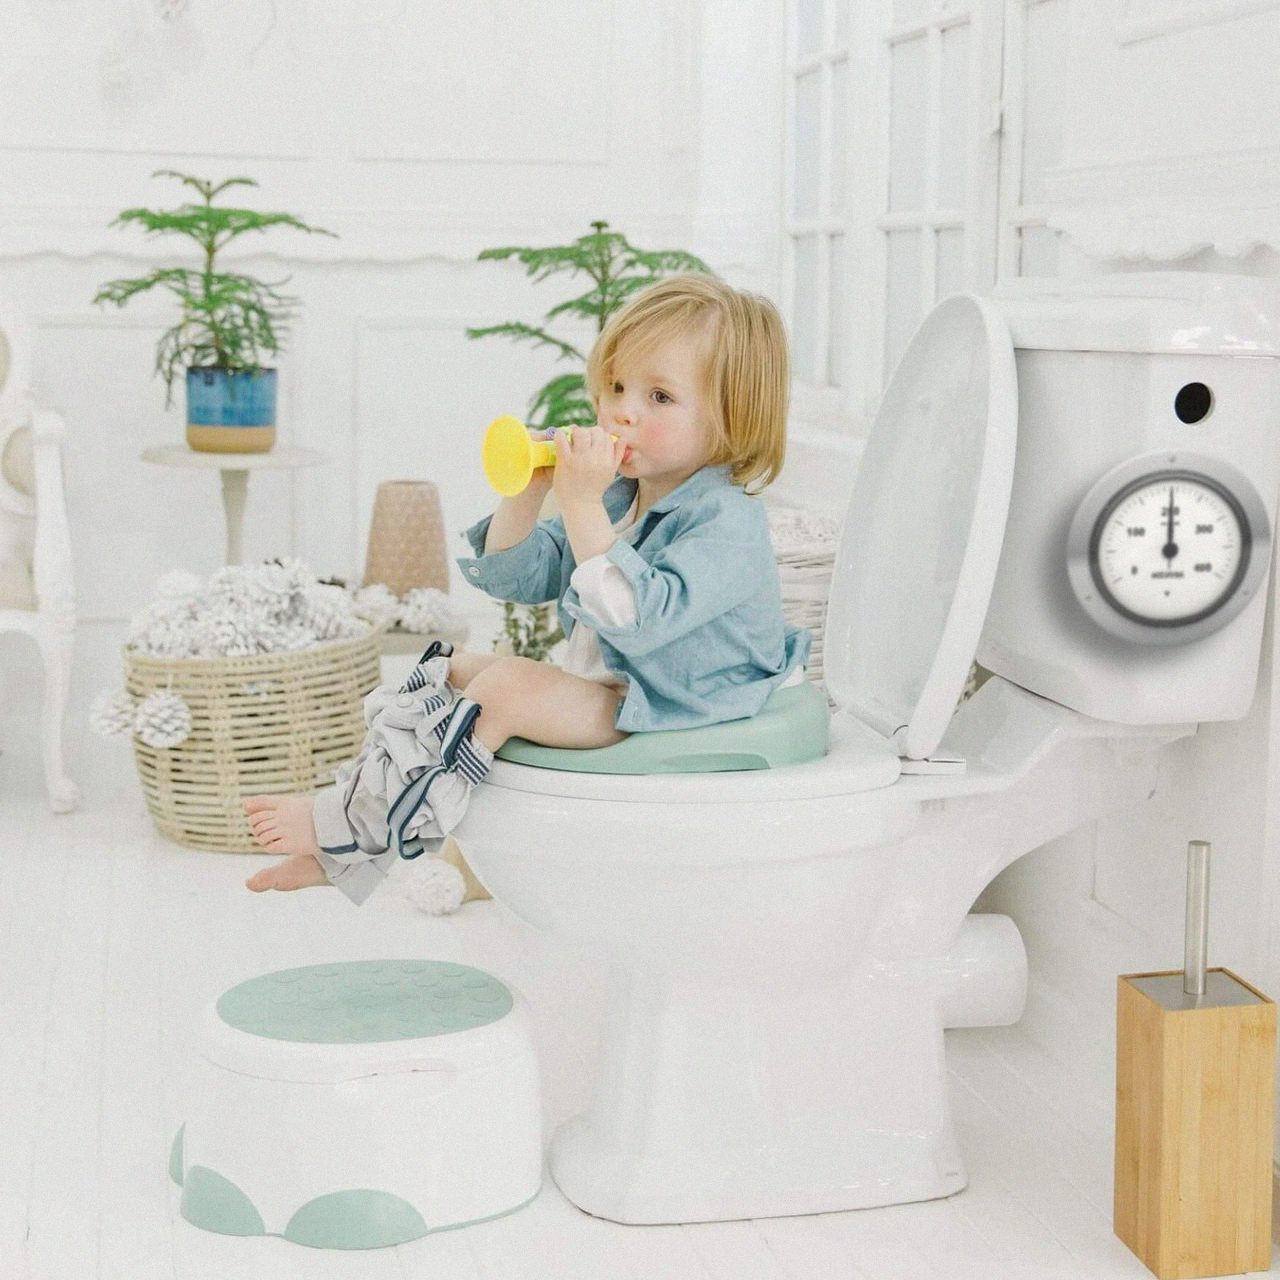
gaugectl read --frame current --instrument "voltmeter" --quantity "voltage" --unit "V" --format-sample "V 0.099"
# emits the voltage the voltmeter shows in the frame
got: V 200
